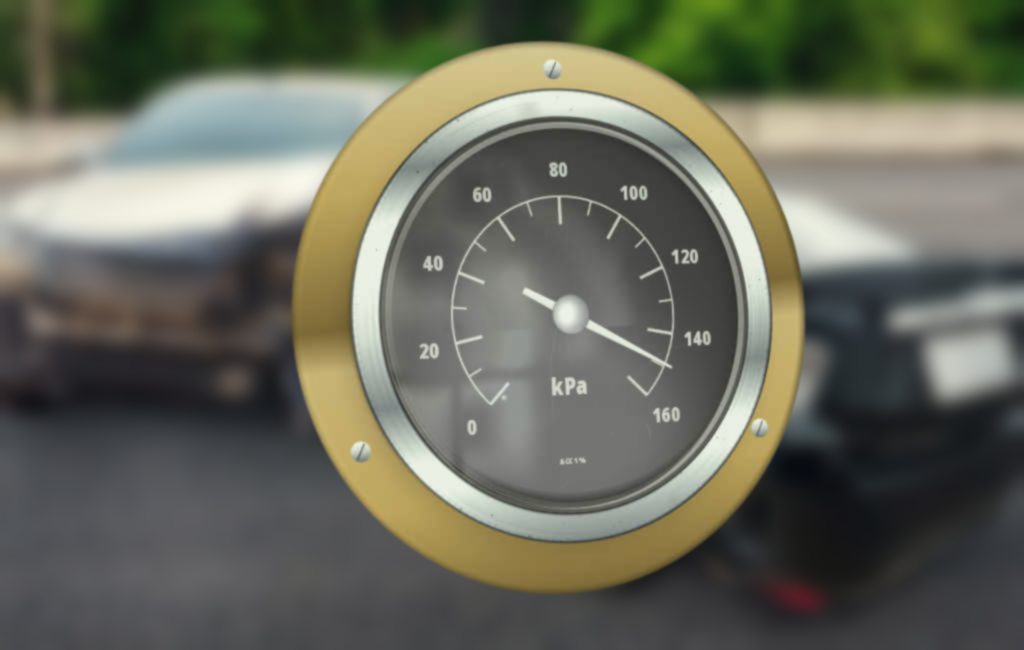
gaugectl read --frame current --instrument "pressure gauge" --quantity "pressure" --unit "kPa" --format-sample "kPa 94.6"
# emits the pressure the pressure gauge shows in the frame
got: kPa 150
